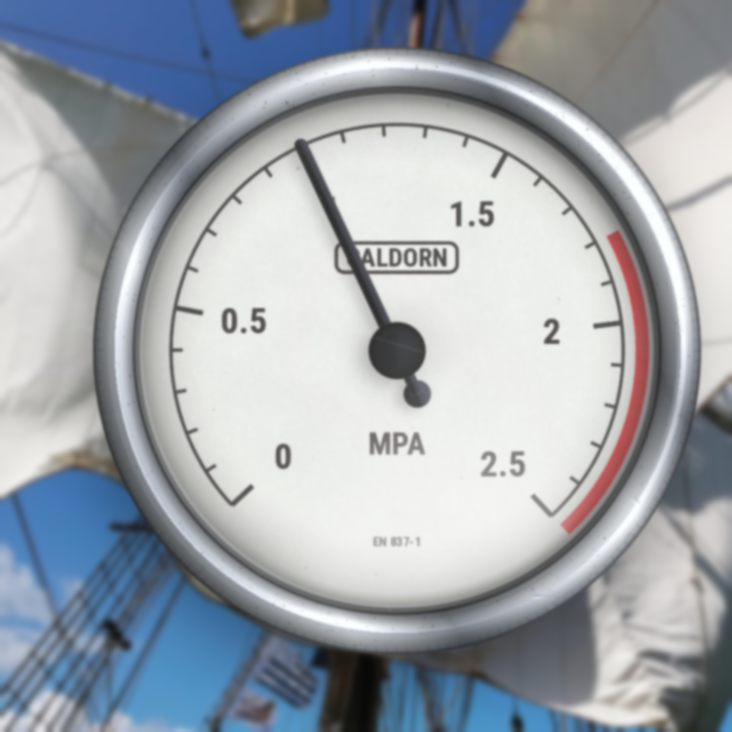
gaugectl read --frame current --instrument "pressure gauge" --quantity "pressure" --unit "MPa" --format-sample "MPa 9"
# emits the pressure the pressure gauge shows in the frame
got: MPa 1
